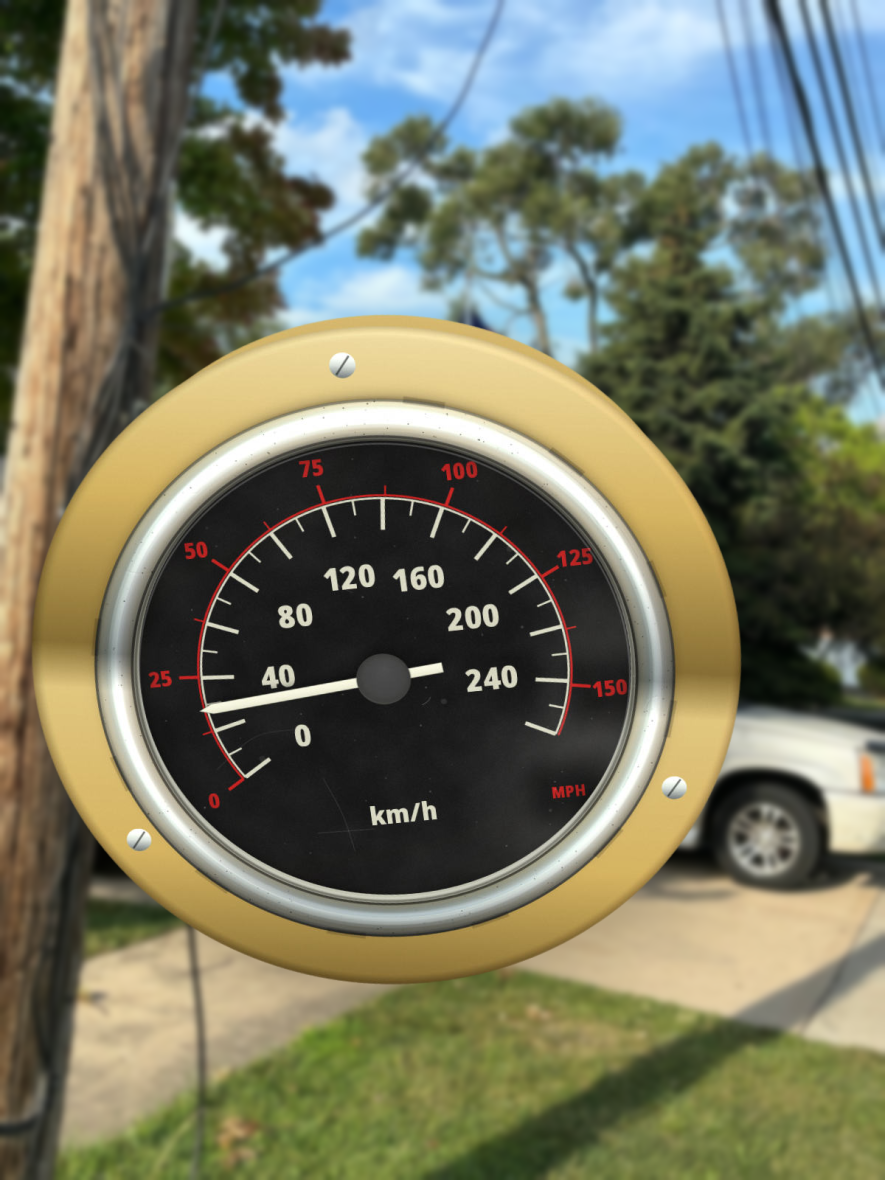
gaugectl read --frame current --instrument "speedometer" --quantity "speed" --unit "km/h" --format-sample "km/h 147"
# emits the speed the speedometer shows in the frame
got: km/h 30
